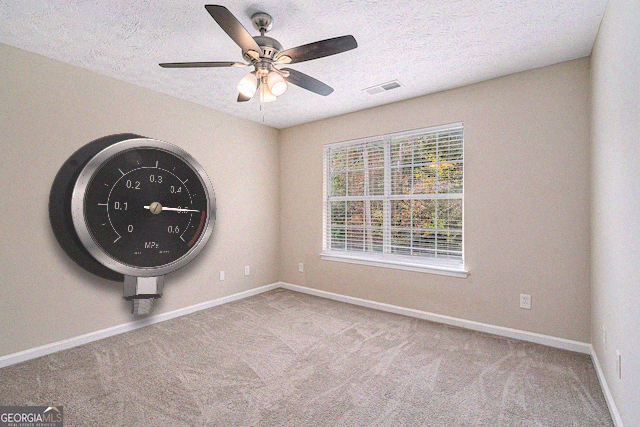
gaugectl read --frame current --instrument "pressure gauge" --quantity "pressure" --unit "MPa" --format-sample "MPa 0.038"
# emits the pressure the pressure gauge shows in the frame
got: MPa 0.5
